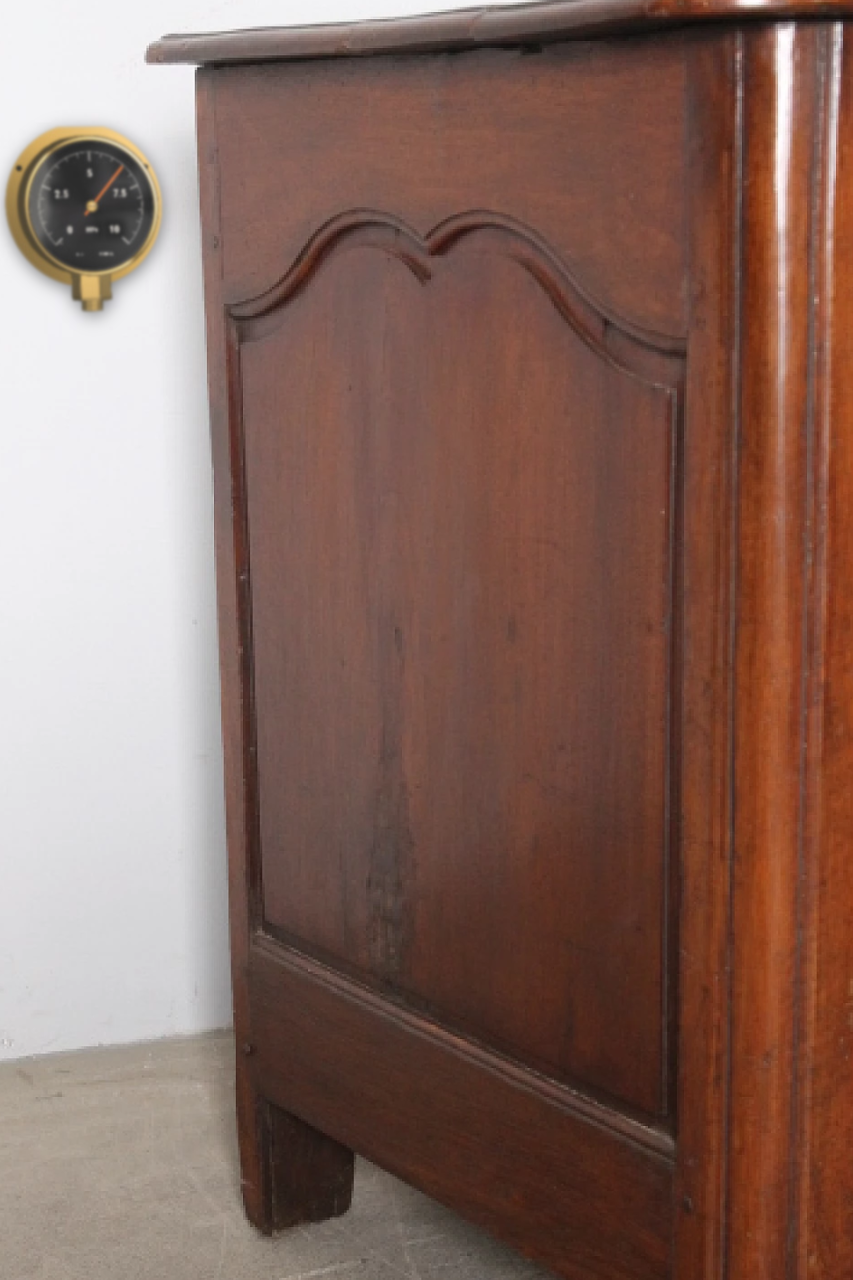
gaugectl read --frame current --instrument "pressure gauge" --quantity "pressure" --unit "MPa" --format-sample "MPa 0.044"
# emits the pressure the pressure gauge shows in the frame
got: MPa 6.5
